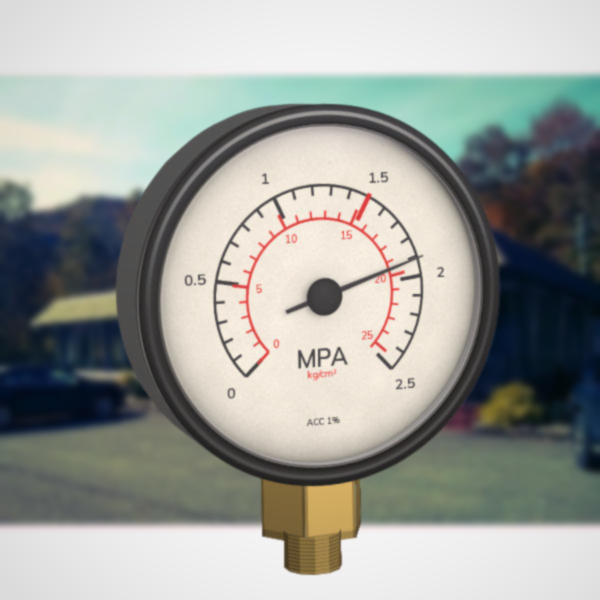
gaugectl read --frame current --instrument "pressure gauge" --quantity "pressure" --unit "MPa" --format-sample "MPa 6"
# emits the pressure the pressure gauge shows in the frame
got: MPa 1.9
